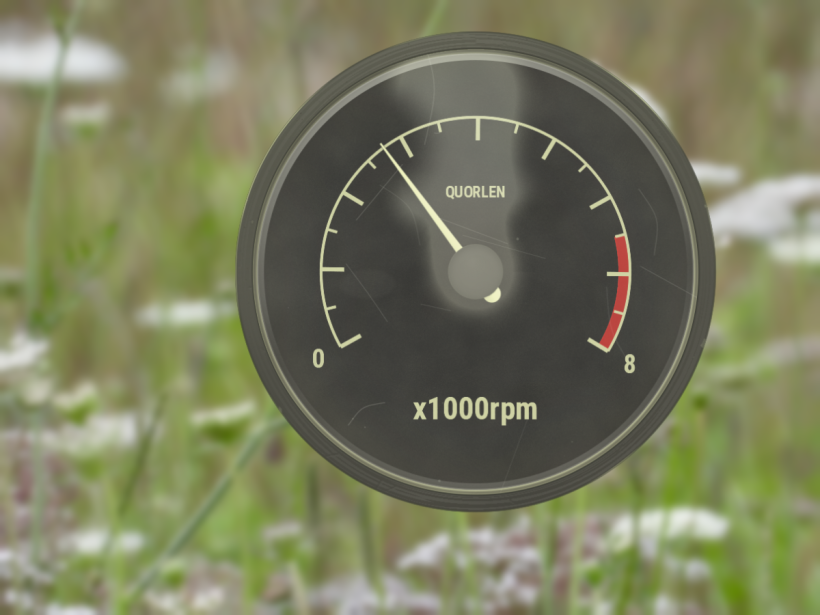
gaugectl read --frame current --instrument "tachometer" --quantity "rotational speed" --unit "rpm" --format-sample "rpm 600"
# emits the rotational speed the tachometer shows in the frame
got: rpm 2750
